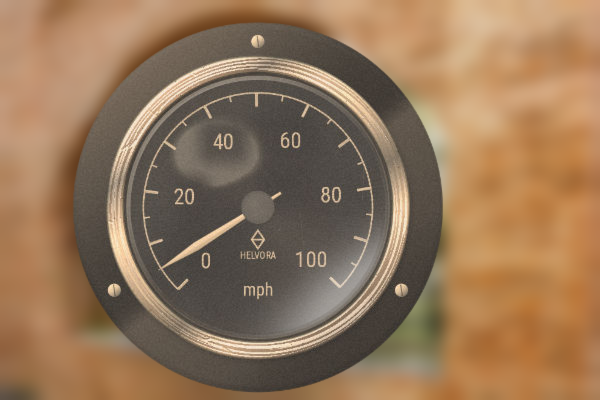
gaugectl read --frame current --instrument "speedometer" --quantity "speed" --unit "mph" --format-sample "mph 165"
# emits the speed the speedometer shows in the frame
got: mph 5
